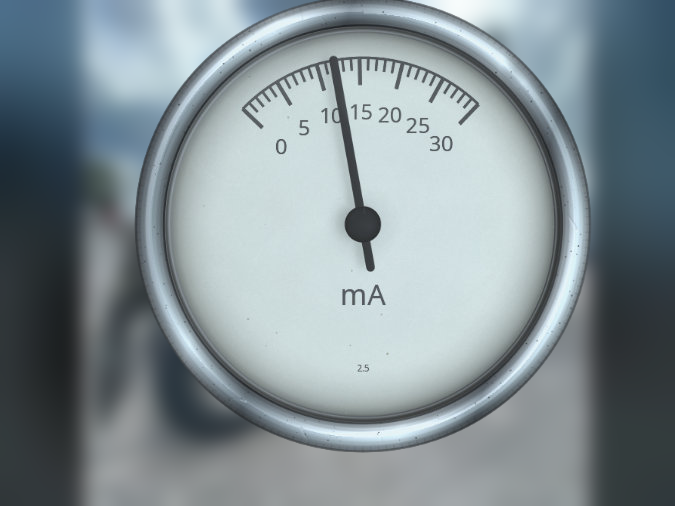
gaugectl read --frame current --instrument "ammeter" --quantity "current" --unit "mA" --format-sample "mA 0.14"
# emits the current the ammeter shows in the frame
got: mA 12
